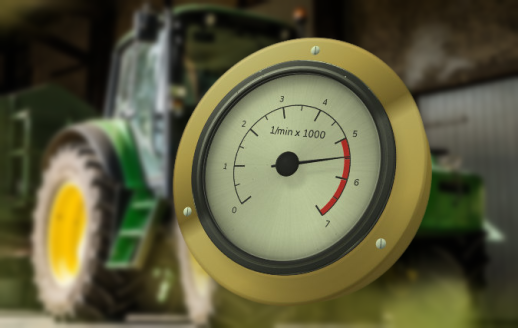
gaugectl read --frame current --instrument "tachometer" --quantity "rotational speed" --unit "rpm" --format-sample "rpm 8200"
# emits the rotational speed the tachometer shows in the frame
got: rpm 5500
